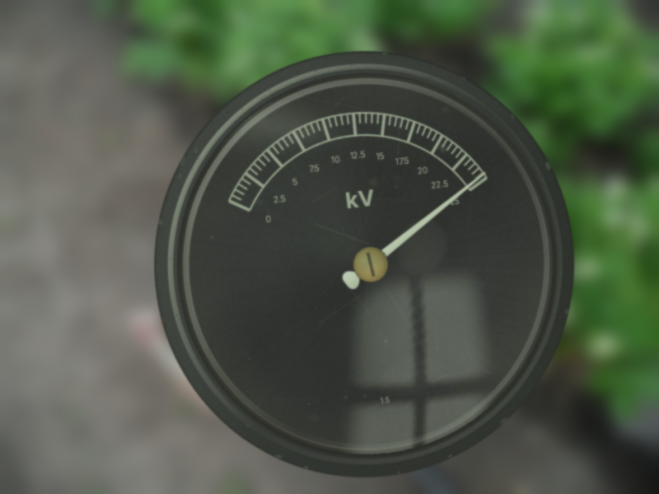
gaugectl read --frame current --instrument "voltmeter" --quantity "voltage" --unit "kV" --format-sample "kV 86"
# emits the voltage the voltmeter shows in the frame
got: kV 24.5
